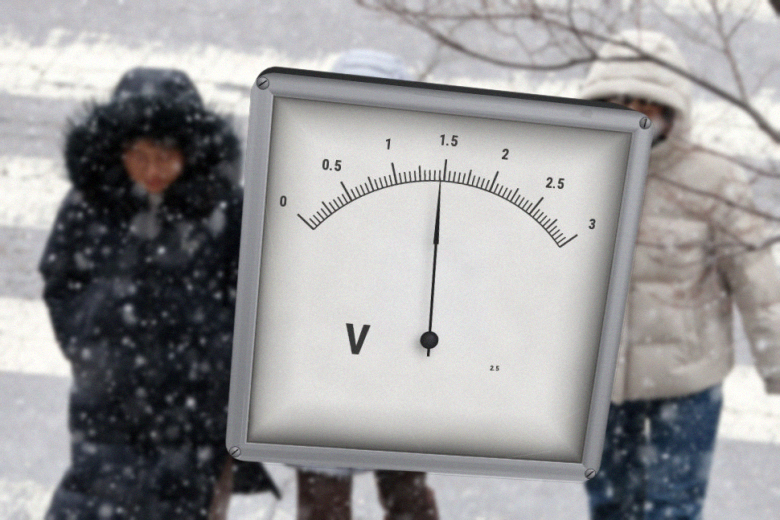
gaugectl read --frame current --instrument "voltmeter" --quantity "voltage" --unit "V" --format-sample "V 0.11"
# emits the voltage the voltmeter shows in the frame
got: V 1.45
